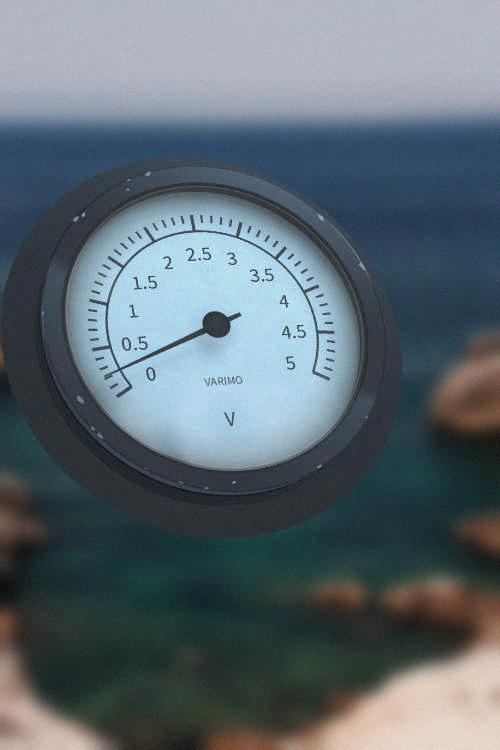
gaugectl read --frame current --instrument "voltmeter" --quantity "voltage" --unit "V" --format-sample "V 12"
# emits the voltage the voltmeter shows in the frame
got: V 0.2
